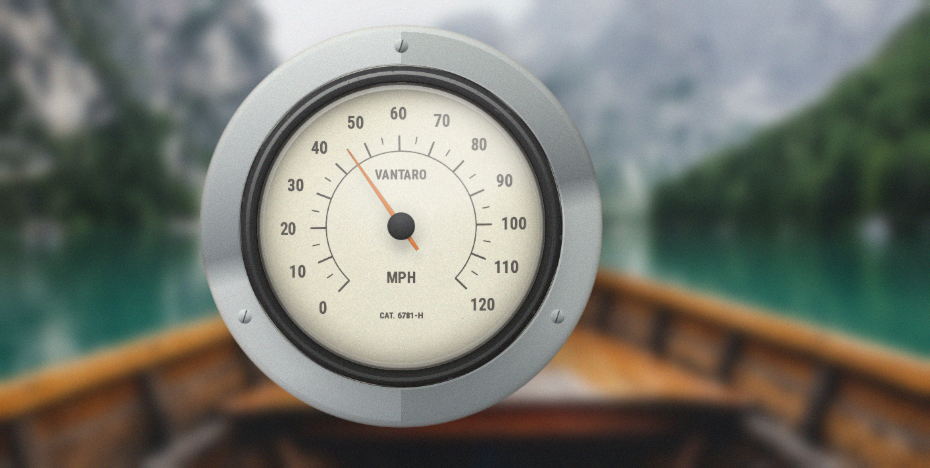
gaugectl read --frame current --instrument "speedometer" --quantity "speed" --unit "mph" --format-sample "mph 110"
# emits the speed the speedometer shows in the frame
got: mph 45
